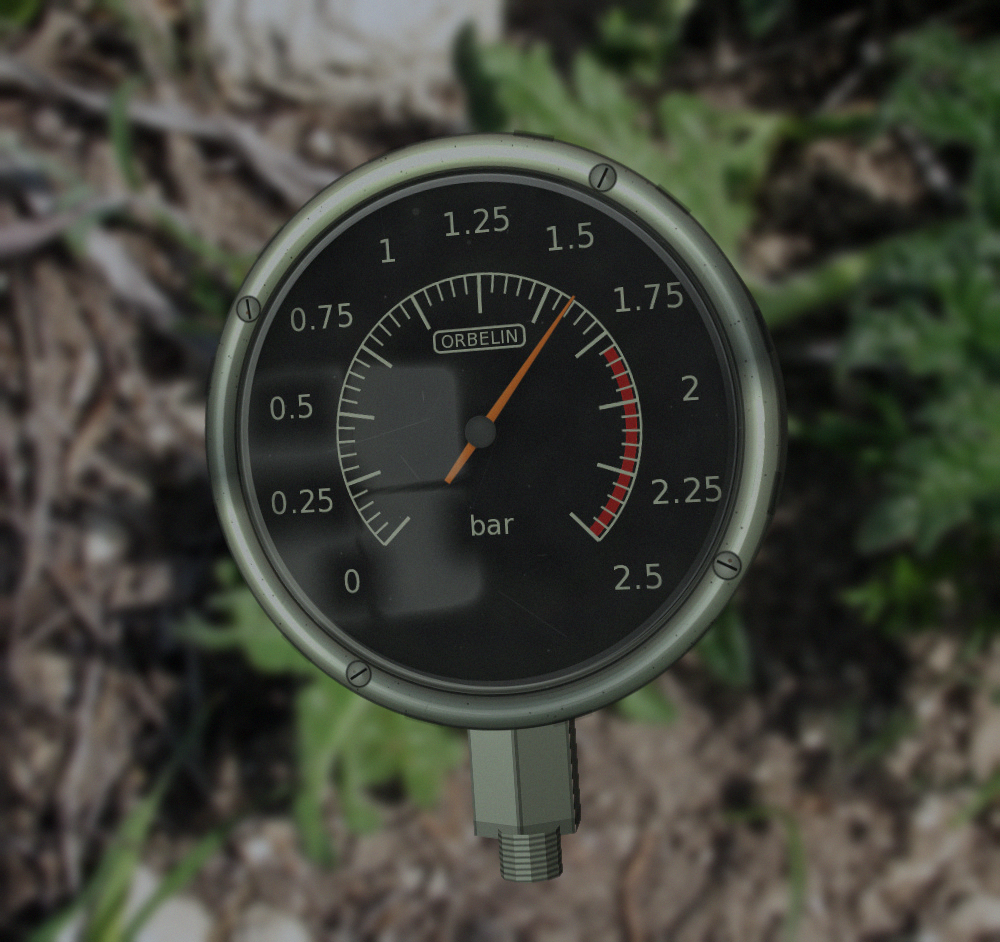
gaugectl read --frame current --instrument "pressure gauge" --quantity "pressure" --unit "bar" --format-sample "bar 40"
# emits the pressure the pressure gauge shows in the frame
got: bar 1.6
